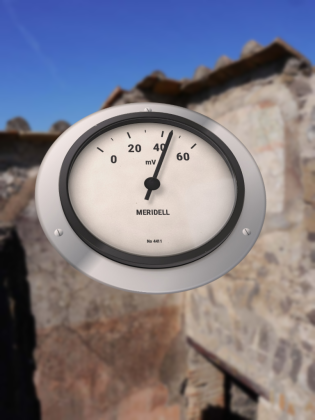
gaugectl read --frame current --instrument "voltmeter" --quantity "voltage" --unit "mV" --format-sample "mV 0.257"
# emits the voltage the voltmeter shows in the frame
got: mV 45
